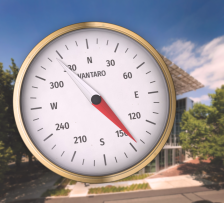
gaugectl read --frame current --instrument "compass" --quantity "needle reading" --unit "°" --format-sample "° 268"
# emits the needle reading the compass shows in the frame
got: ° 145
